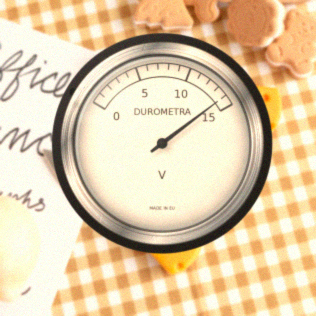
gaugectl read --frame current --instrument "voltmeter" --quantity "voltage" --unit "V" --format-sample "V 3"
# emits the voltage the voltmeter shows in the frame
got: V 14
